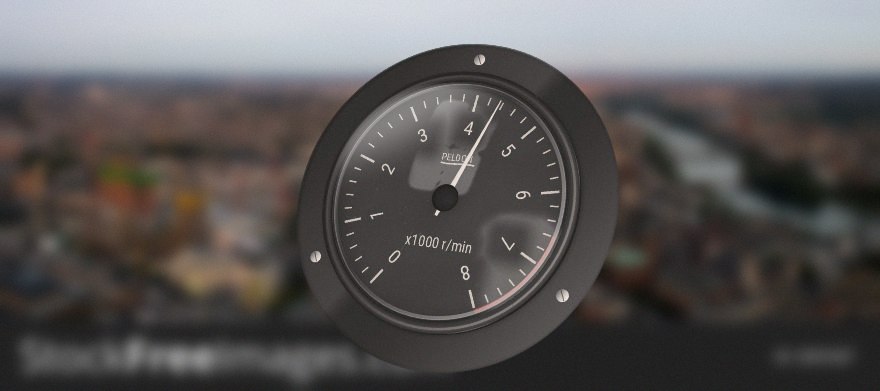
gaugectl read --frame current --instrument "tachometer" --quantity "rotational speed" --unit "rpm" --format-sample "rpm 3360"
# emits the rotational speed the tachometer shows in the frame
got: rpm 4400
